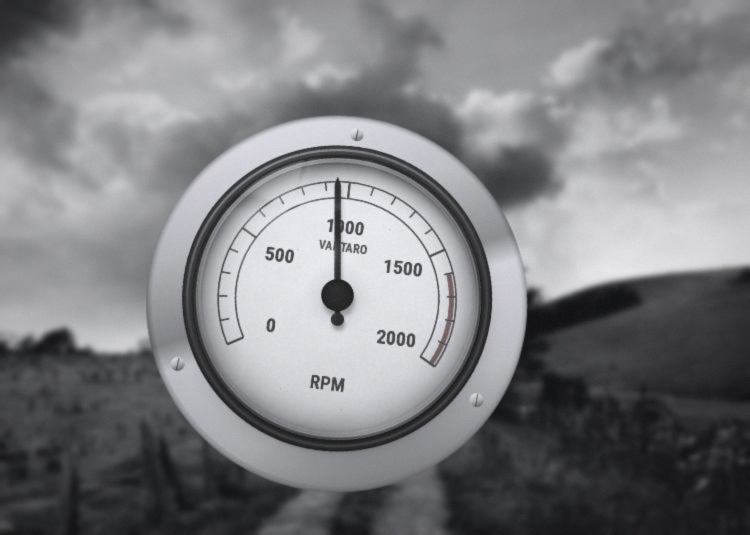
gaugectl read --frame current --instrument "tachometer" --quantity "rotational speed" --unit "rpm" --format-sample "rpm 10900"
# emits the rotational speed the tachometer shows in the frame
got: rpm 950
